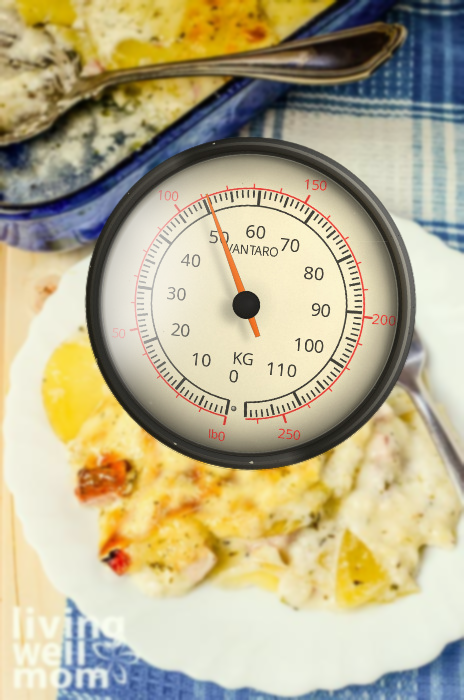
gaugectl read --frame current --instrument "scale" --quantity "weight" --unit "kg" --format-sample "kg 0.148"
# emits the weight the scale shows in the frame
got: kg 51
